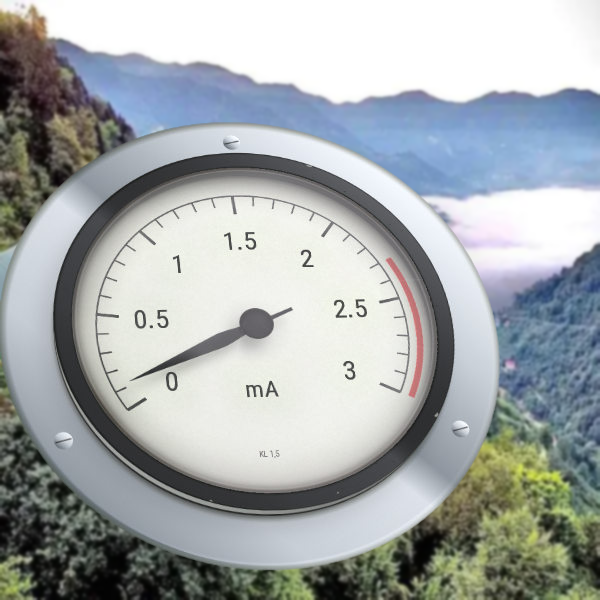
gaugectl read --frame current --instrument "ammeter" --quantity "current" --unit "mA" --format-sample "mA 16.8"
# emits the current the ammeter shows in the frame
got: mA 0.1
